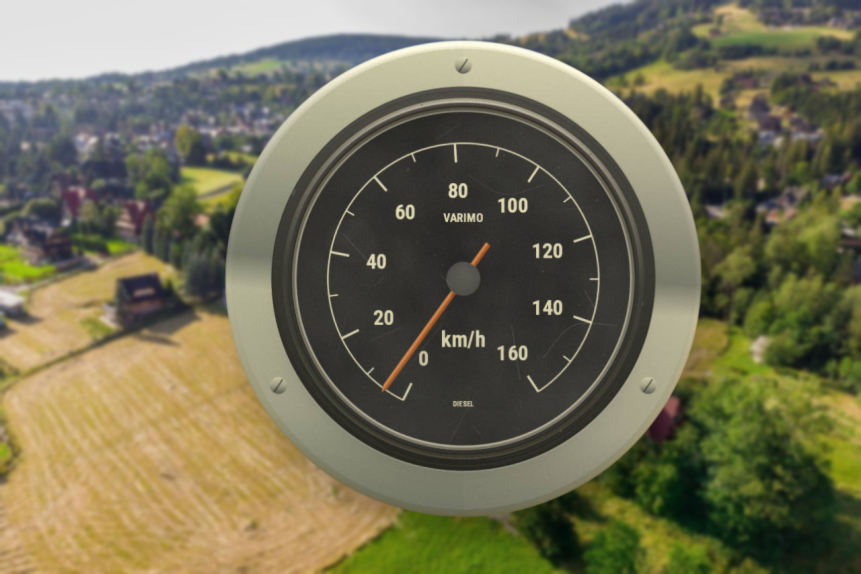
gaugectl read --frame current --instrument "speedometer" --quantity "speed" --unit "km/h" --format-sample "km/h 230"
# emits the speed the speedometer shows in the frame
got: km/h 5
